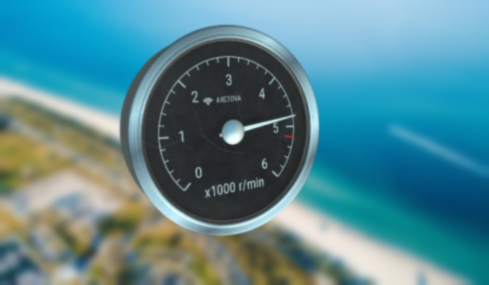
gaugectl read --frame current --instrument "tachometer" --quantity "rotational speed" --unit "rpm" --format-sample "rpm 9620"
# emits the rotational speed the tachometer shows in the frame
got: rpm 4800
